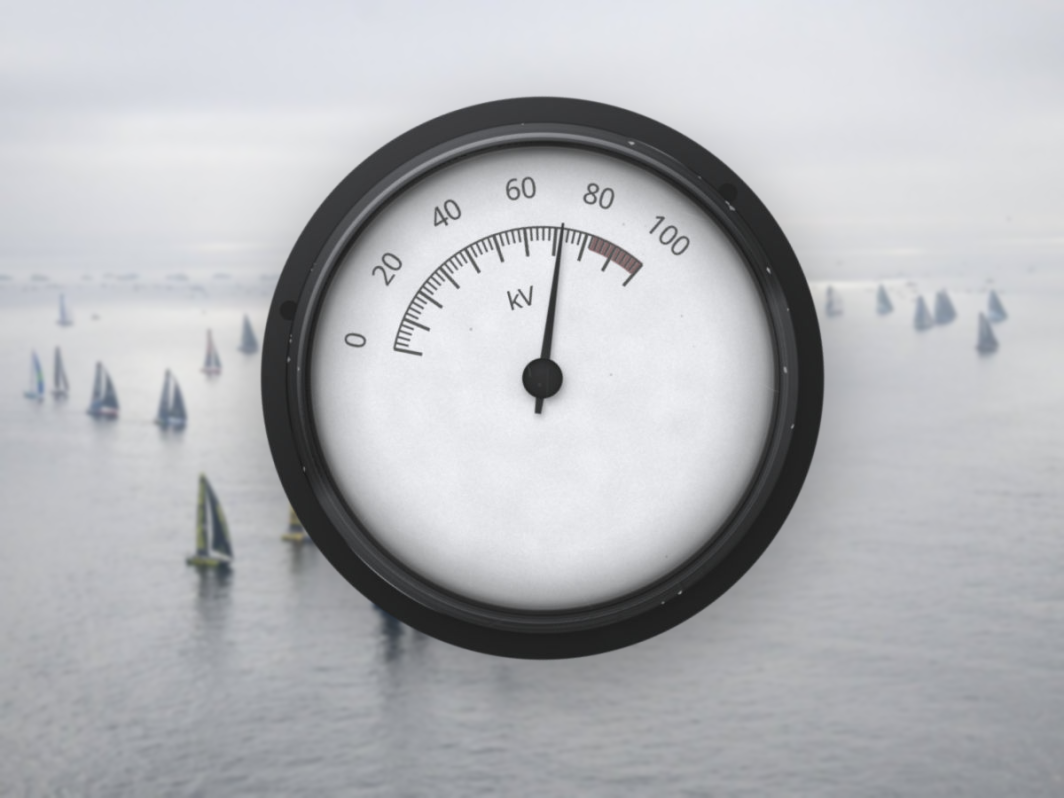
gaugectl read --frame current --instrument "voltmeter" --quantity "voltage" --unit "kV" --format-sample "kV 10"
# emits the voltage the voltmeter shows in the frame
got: kV 72
